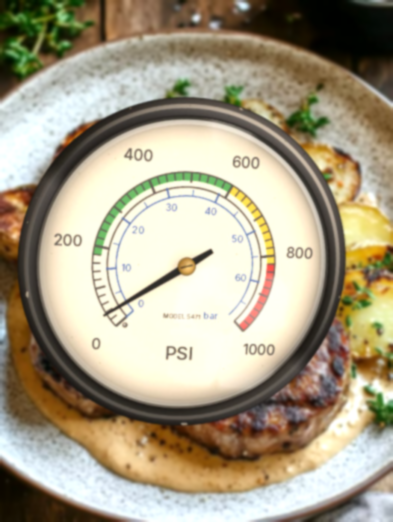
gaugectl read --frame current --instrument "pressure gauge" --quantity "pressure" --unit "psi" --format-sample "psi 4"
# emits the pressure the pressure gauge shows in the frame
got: psi 40
